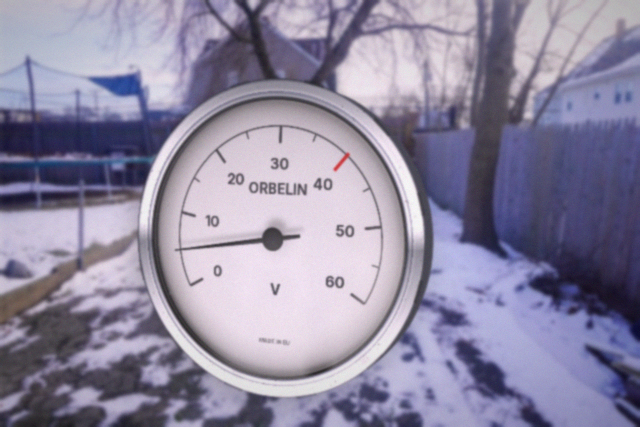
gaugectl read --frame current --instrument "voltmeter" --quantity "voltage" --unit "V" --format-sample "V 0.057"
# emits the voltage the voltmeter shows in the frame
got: V 5
